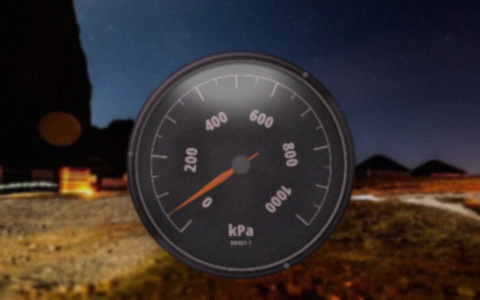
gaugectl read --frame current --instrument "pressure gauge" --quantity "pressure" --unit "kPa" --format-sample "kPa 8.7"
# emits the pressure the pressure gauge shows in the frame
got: kPa 50
